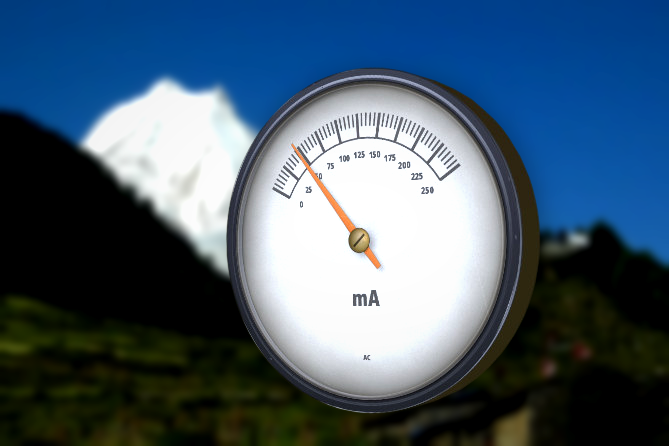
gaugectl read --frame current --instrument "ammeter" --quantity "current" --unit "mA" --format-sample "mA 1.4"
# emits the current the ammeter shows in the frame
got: mA 50
